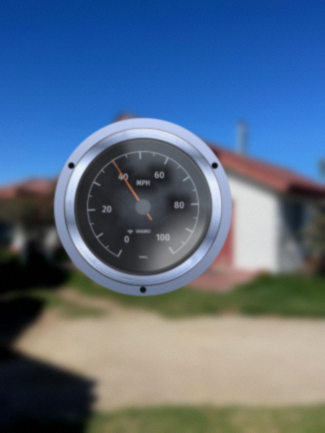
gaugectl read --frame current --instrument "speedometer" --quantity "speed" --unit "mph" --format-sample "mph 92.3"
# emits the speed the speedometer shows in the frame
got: mph 40
